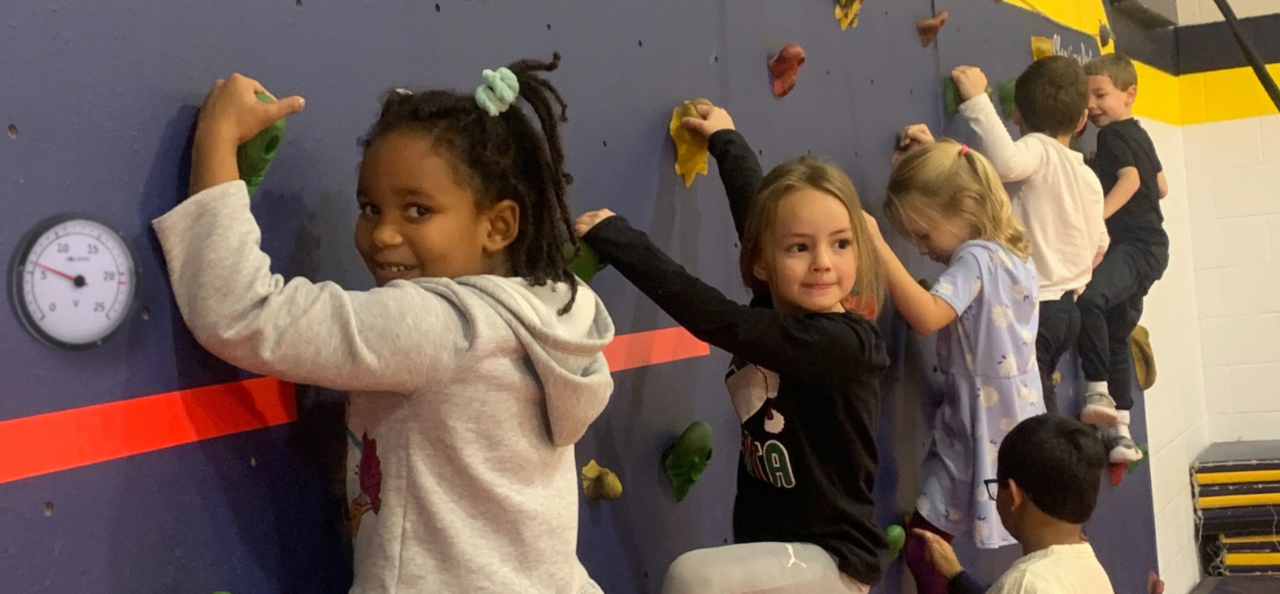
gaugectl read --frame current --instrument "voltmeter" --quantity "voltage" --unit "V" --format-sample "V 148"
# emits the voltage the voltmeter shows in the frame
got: V 6
